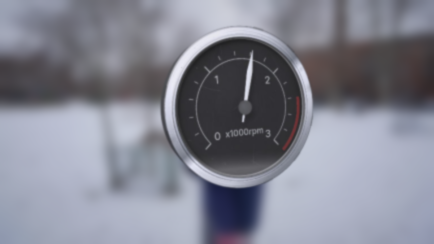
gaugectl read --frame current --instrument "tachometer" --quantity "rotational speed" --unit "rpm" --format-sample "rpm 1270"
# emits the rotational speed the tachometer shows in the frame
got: rpm 1600
